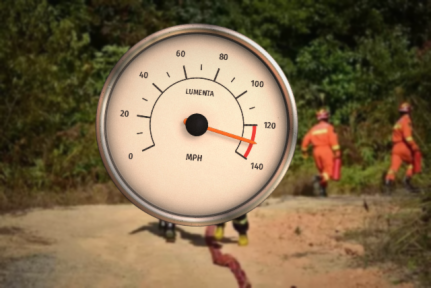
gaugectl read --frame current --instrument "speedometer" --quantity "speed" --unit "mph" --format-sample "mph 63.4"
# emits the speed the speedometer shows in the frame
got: mph 130
